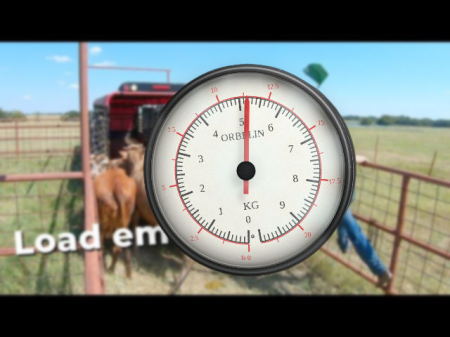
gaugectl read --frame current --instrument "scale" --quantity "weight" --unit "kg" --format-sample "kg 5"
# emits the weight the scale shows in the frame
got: kg 5.2
